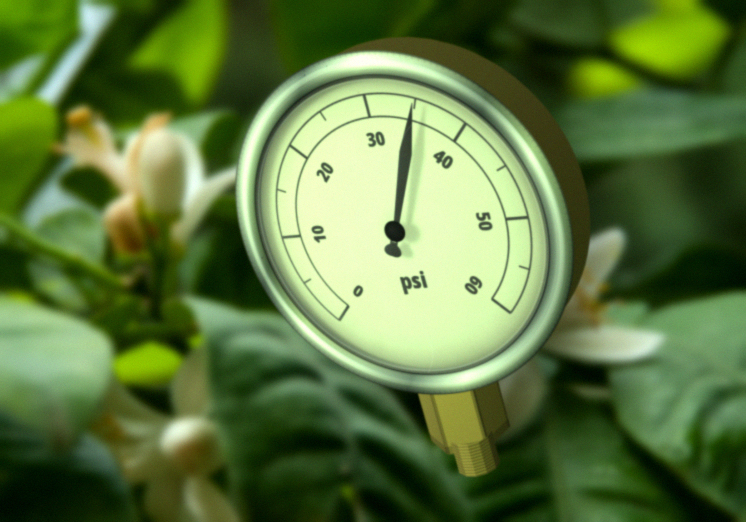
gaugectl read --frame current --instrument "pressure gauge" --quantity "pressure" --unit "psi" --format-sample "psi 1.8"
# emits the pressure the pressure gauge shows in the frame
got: psi 35
